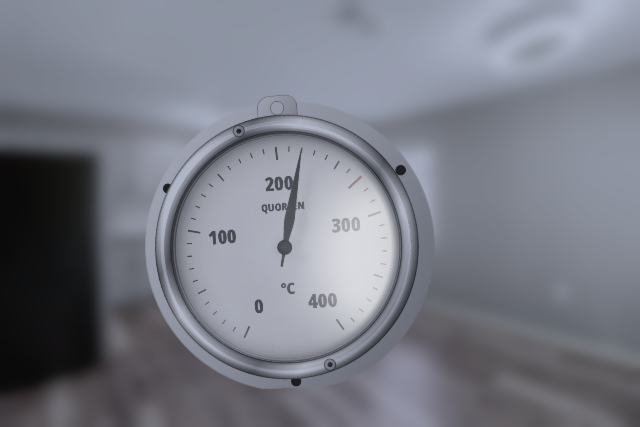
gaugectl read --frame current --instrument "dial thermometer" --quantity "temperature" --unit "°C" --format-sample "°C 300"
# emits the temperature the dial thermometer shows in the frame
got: °C 220
